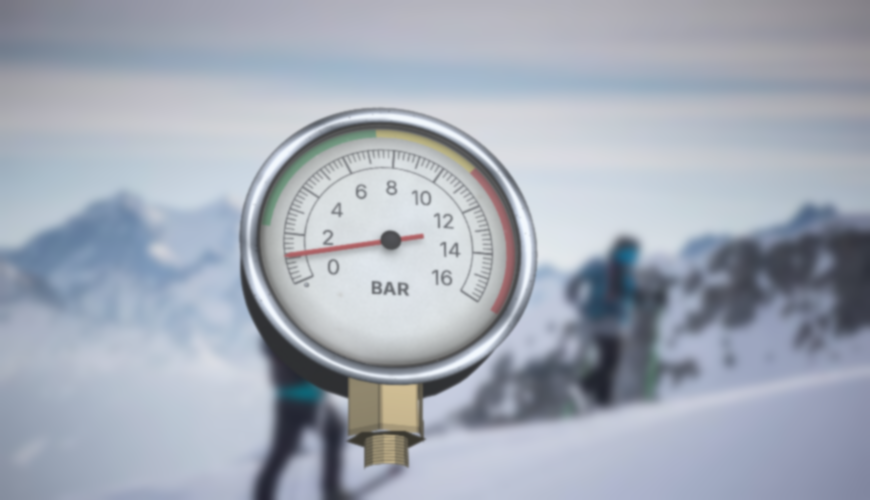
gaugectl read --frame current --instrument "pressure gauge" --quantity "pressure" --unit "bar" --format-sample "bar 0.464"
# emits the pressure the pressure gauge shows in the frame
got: bar 1
